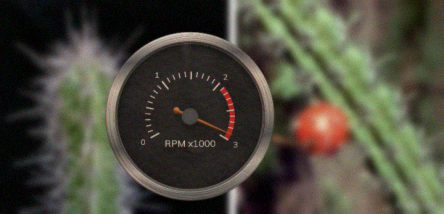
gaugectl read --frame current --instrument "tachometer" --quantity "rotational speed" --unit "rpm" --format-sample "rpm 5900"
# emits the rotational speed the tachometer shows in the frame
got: rpm 2900
